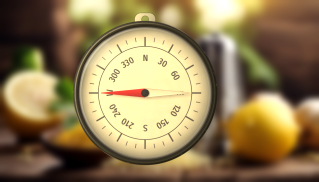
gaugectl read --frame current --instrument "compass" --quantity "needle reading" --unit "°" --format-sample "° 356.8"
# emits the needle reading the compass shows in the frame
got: ° 270
